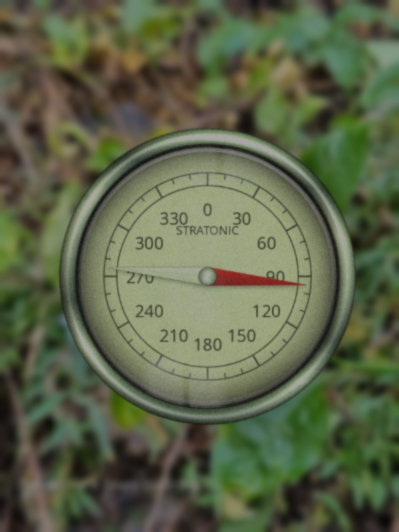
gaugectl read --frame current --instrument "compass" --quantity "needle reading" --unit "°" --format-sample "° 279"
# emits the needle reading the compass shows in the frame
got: ° 95
